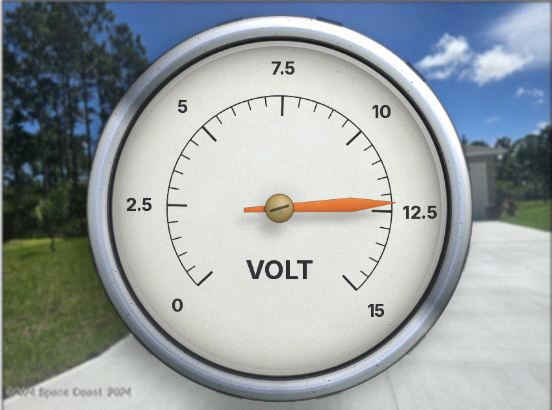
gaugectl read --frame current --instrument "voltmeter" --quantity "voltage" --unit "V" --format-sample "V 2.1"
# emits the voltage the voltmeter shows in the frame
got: V 12.25
